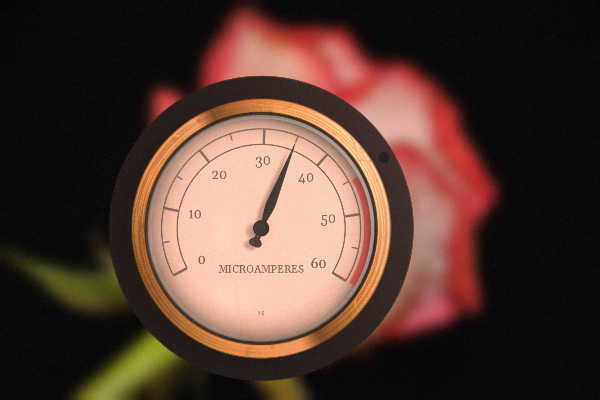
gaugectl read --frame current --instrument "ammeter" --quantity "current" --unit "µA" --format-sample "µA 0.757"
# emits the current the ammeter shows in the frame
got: µA 35
